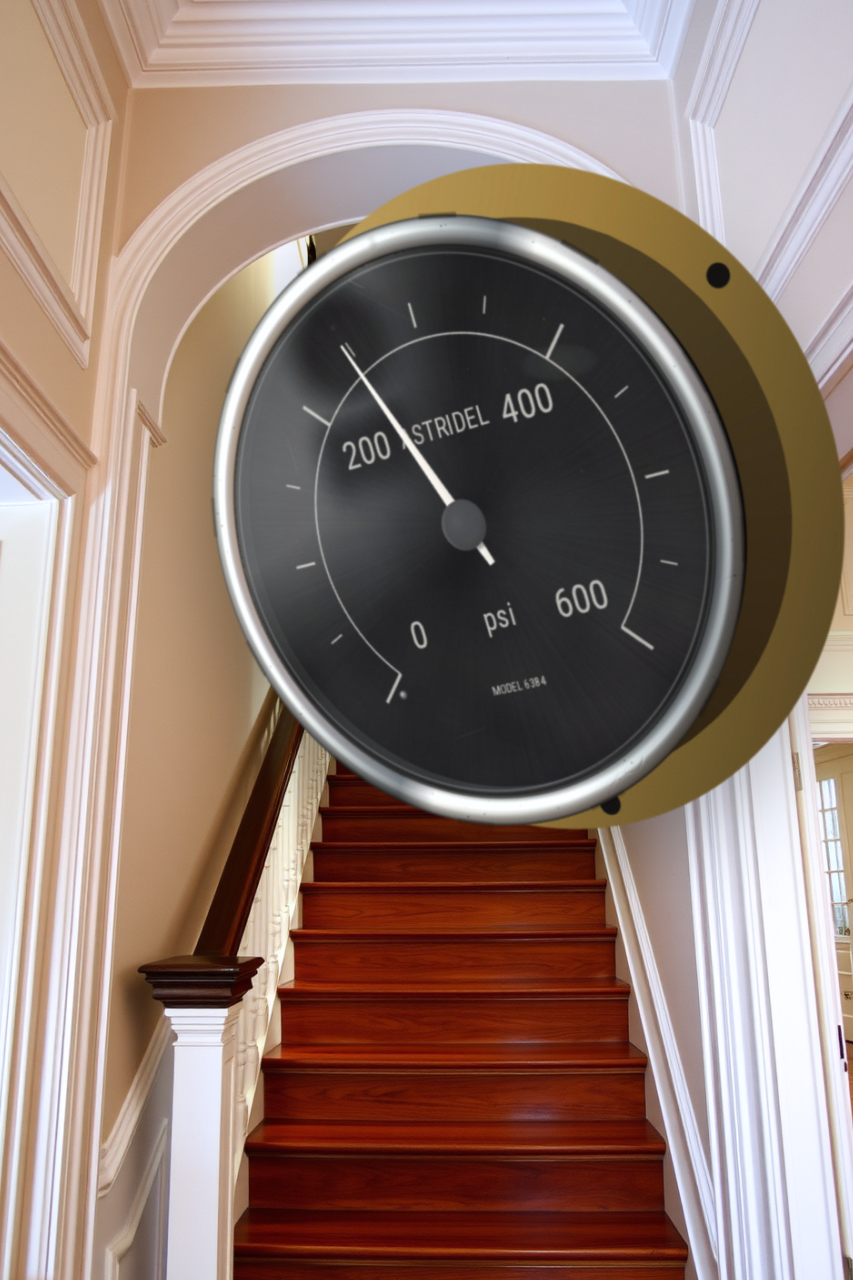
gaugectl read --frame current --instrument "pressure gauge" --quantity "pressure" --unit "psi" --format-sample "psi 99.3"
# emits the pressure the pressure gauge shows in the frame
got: psi 250
